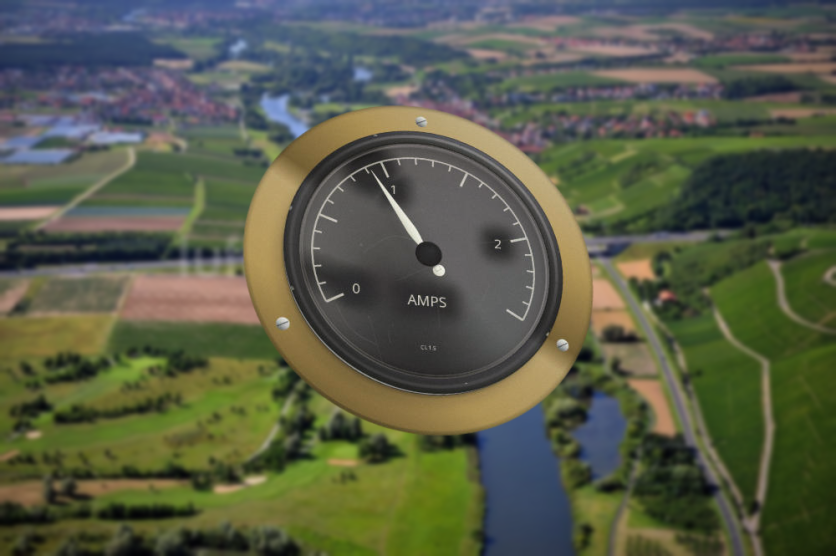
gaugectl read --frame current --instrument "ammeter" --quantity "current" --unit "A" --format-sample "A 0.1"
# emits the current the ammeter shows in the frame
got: A 0.9
